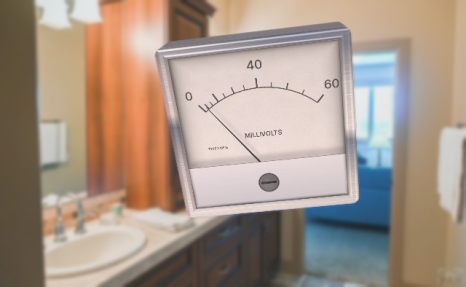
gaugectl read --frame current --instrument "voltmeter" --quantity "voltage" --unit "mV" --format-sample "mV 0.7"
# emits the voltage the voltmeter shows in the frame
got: mV 10
